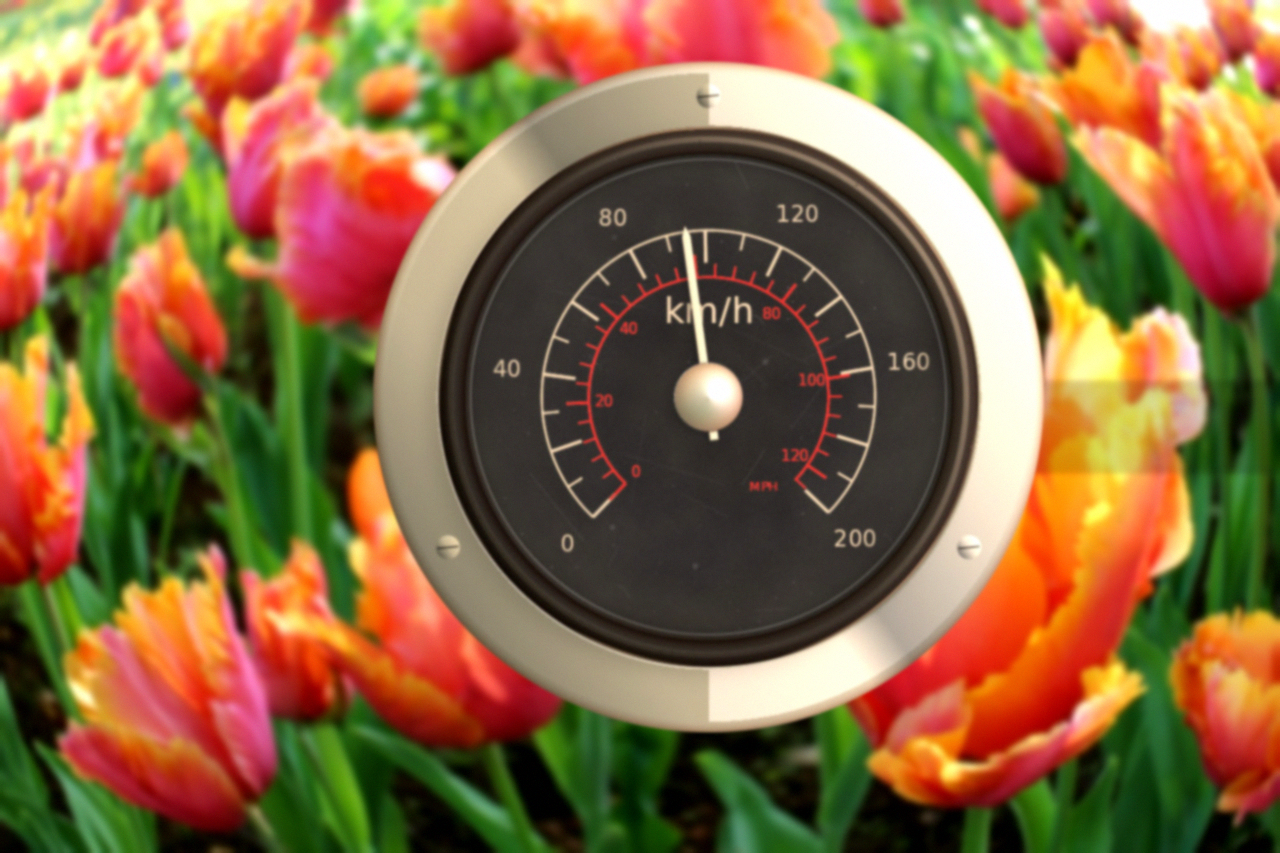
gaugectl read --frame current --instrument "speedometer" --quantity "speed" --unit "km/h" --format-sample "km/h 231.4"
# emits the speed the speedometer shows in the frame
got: km/h 95
